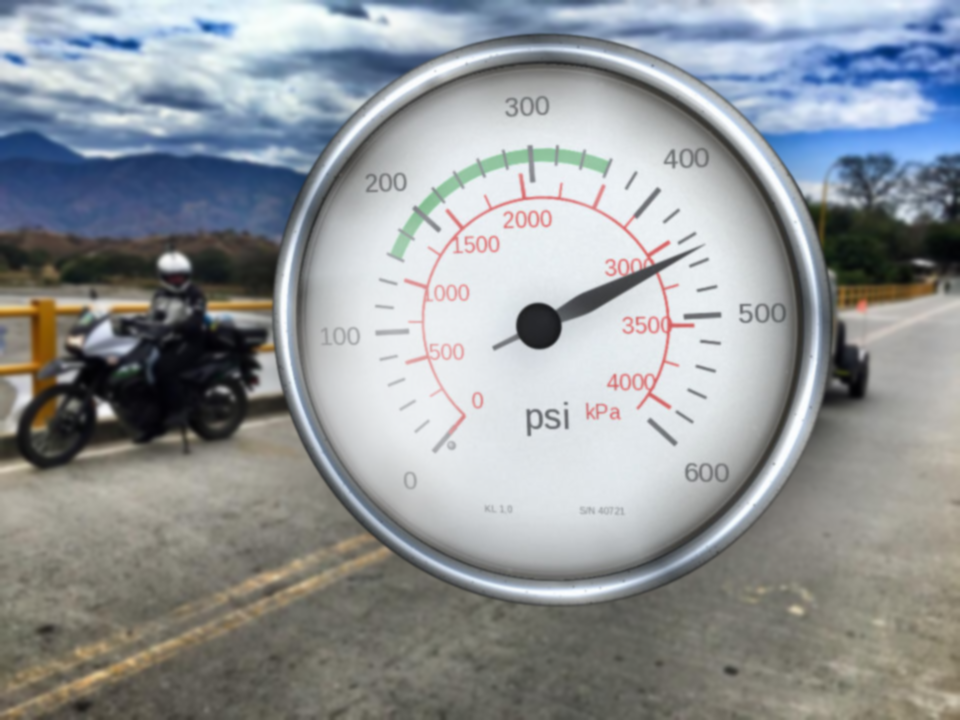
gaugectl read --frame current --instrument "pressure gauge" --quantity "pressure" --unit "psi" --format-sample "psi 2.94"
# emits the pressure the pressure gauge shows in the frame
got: psi 450
